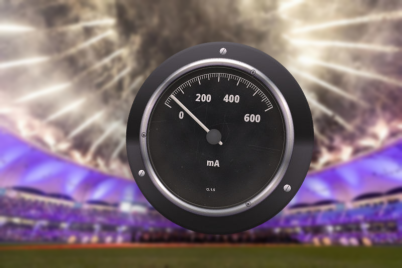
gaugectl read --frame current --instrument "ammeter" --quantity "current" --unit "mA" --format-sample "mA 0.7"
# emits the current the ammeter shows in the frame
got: mA 50
